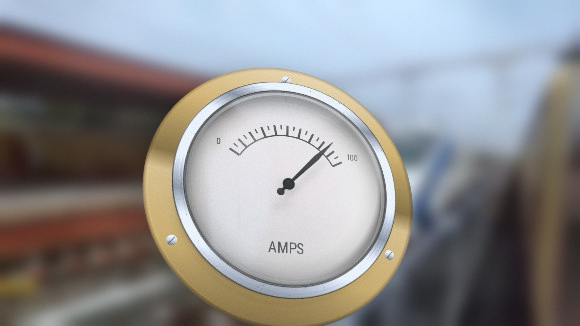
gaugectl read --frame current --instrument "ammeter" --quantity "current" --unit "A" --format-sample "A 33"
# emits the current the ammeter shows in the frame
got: A 85
